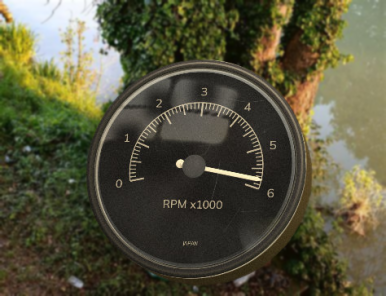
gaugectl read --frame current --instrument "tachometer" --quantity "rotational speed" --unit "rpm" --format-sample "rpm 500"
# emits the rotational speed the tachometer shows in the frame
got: rpm 5800
